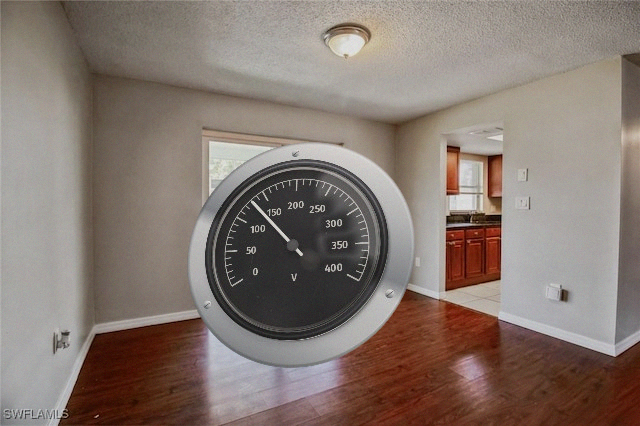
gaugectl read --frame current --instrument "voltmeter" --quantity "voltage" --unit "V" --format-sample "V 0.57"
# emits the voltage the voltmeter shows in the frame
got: V 130
